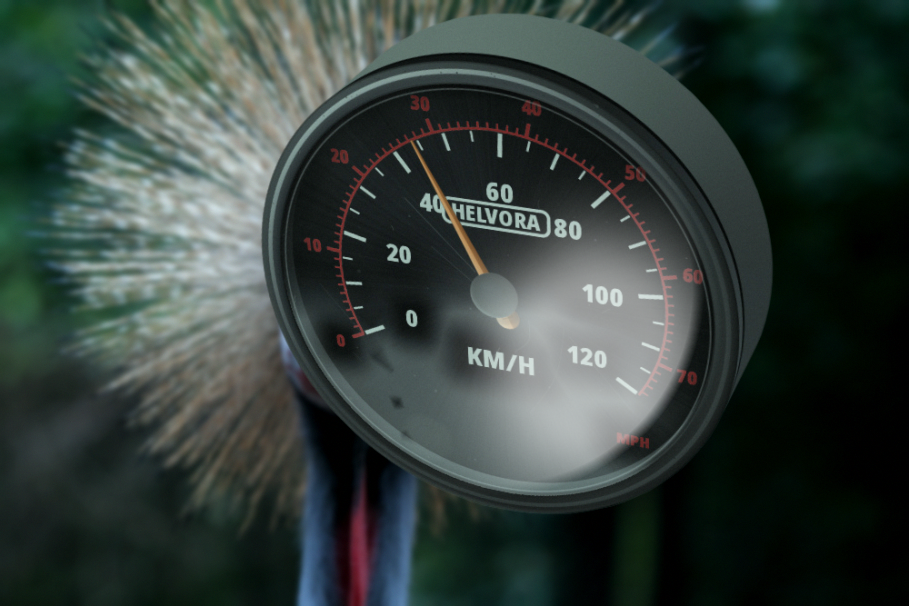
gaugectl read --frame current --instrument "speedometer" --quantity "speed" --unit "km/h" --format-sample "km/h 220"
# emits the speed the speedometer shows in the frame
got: km/h 45
